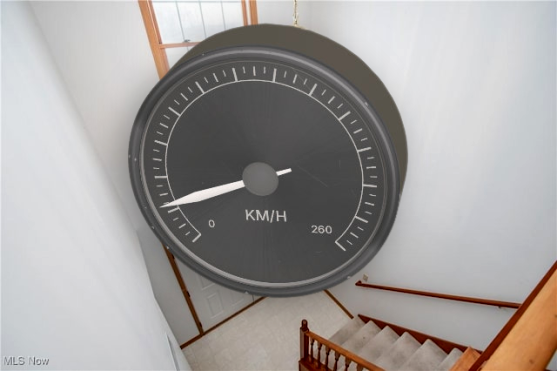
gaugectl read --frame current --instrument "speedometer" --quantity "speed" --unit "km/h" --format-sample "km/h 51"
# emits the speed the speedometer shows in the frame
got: km/h 25
